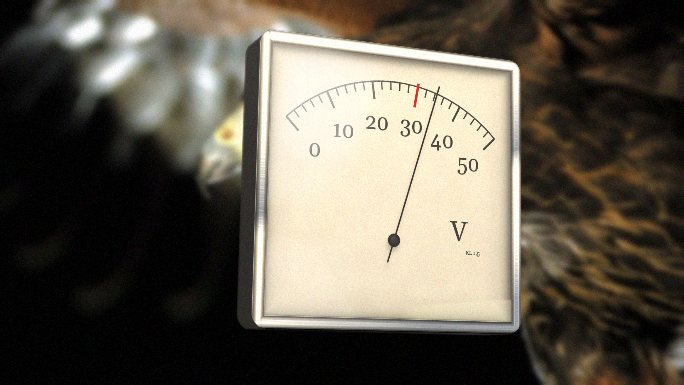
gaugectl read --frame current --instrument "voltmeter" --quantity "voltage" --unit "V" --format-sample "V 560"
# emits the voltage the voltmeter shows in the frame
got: V 34
